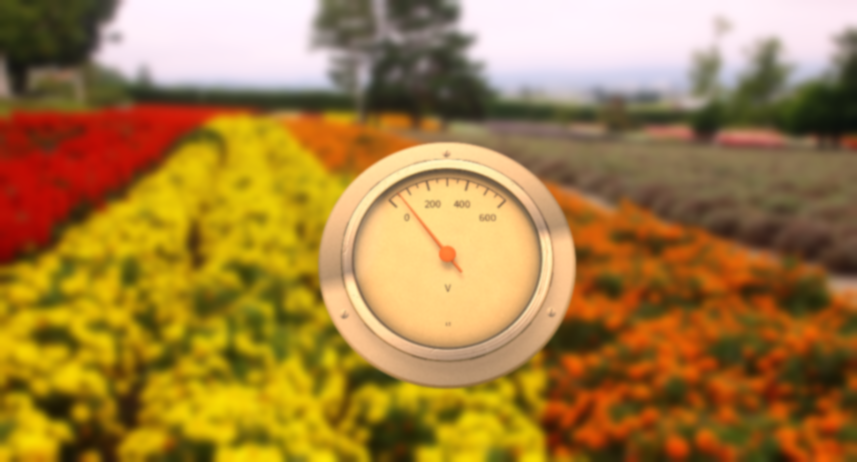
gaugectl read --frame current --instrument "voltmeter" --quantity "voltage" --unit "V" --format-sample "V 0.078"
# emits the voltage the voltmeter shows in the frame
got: V 50
